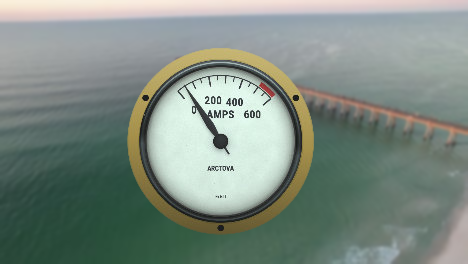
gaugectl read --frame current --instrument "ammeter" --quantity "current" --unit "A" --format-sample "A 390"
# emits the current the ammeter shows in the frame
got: A 50
